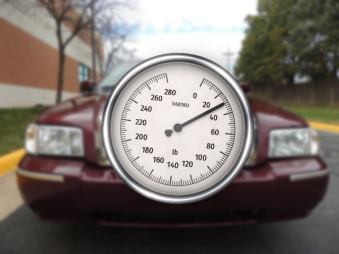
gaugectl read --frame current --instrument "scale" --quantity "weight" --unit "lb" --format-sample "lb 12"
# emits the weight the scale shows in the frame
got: lb 30
